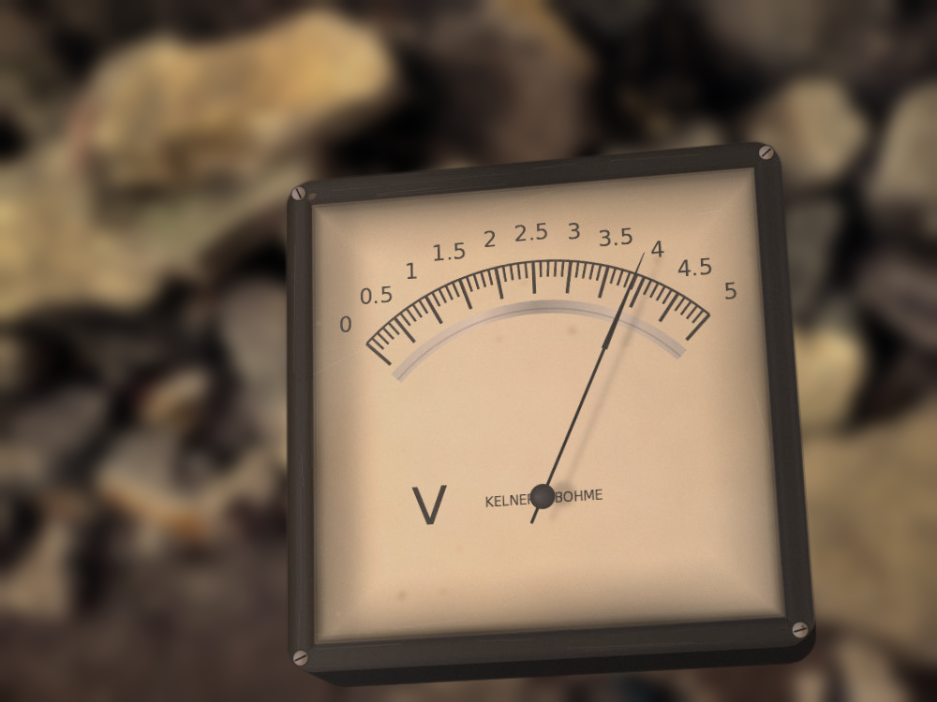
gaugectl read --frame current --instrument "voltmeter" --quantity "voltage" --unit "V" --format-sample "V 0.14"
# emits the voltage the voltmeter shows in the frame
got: V 3.9
